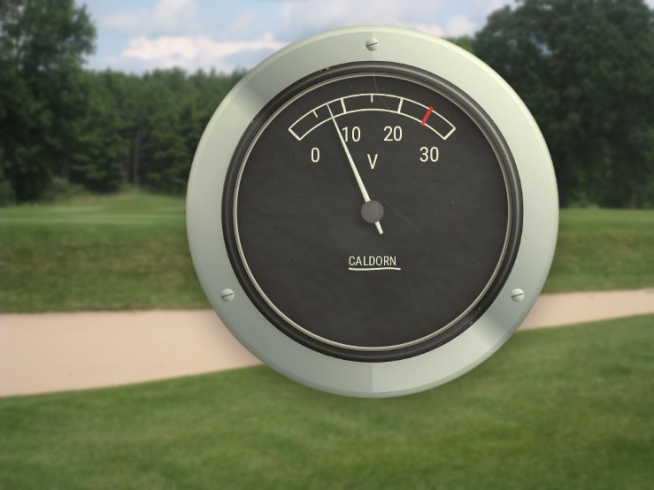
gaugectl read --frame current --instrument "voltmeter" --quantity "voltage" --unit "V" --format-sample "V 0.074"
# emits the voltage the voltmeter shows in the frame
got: V 7.5
